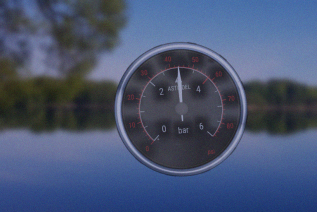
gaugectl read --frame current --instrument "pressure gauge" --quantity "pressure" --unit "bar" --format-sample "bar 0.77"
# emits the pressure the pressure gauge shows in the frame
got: bar 3
